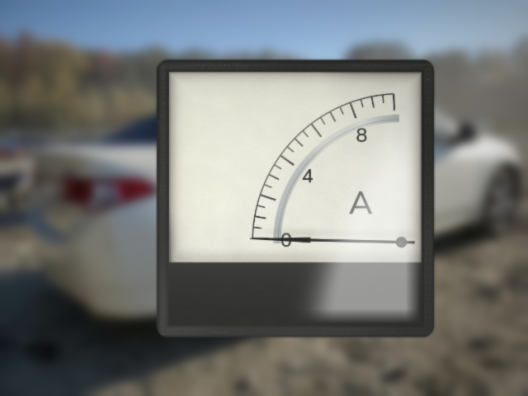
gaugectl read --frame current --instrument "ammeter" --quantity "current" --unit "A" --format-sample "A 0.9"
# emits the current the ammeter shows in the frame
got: A 0
